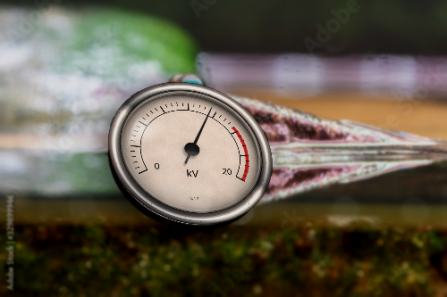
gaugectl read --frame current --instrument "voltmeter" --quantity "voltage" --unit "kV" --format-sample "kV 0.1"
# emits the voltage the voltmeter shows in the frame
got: kV 12
